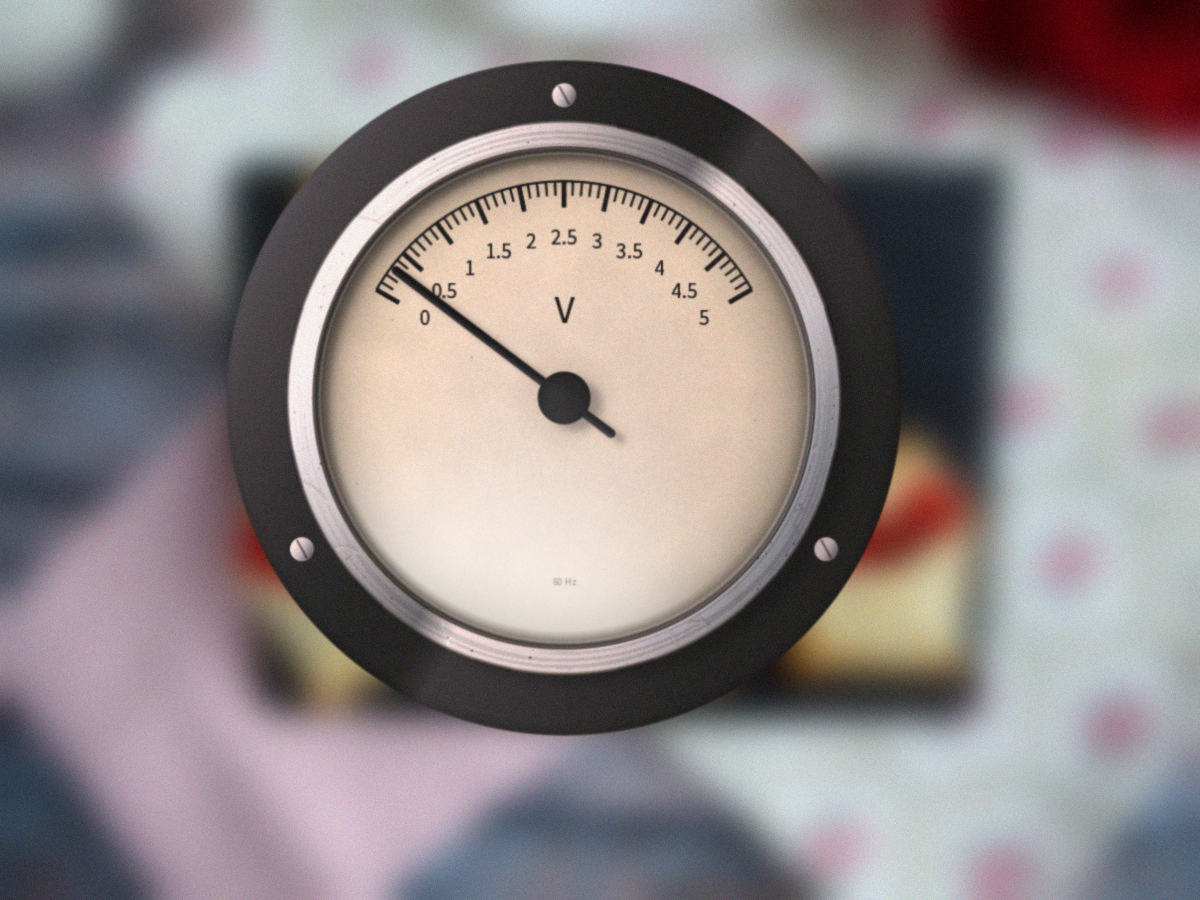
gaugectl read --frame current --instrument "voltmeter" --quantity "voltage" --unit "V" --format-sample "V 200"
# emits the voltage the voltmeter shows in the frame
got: V 0.3
